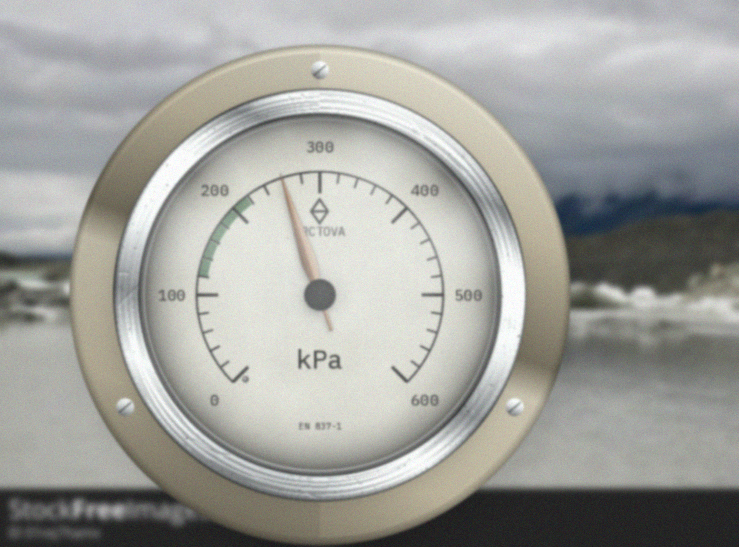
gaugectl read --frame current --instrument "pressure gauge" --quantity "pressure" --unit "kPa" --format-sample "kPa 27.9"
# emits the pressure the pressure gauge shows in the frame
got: kPa 260
